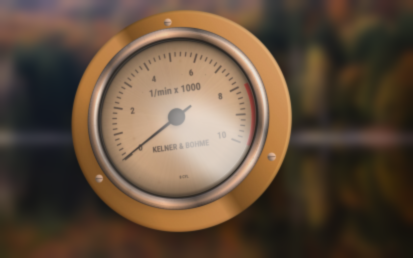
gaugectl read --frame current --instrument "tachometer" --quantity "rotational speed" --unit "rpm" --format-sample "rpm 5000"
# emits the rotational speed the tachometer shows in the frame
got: rpm 0
